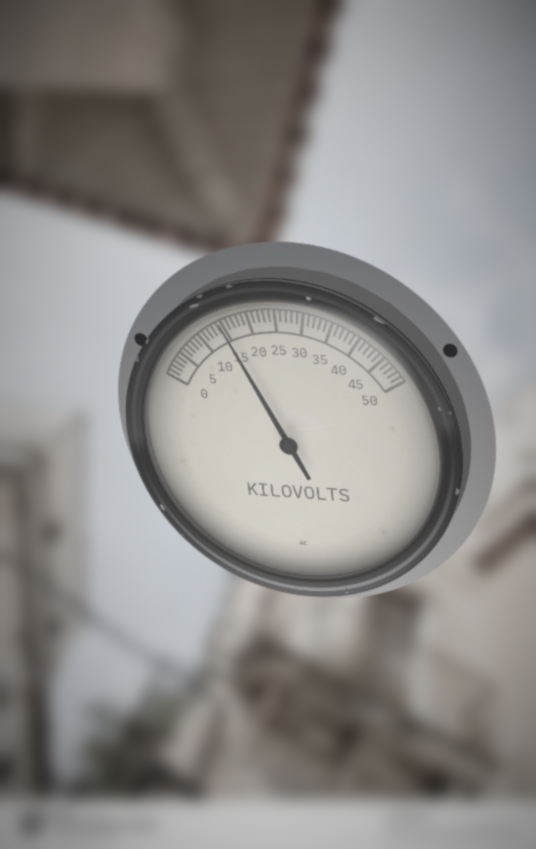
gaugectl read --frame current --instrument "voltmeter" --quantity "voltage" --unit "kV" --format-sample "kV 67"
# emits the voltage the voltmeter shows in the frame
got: kV 15
